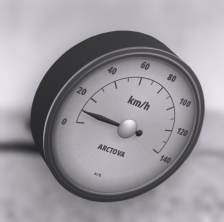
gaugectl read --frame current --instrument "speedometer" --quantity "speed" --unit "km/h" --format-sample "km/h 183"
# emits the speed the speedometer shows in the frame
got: km/h 10
